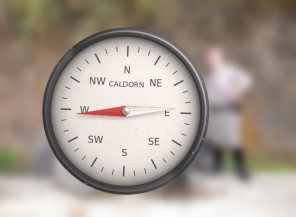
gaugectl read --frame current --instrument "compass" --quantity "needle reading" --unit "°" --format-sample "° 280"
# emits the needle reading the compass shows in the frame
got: ° 265
